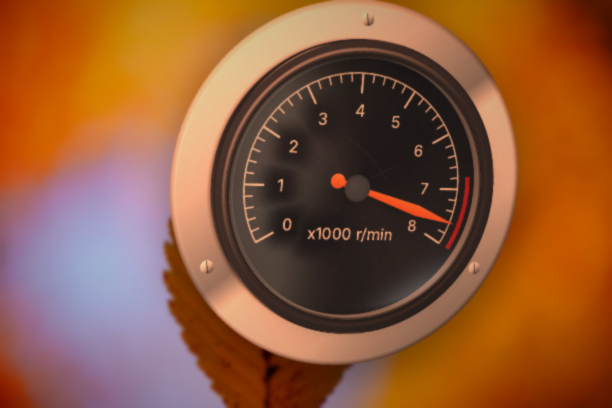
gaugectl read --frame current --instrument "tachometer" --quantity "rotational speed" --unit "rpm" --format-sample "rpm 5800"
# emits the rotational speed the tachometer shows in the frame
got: rpm 7600
